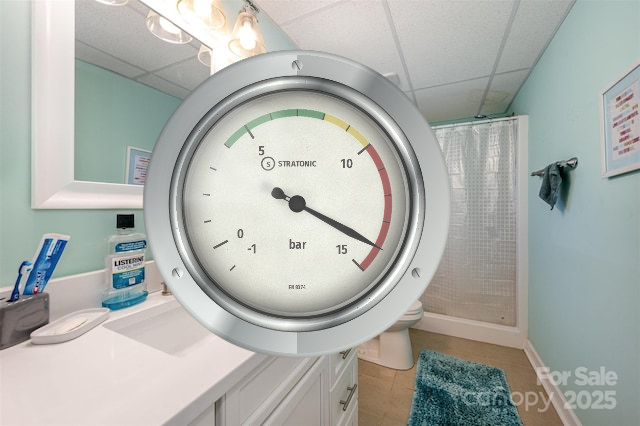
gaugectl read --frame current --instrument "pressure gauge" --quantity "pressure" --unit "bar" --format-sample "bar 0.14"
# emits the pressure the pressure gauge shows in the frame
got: bar 14
